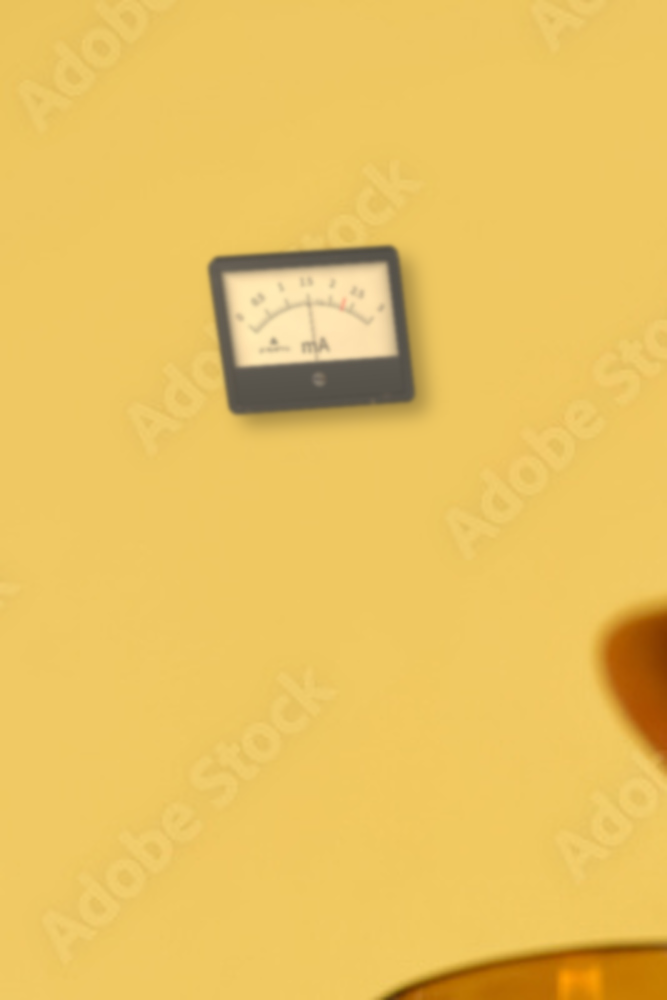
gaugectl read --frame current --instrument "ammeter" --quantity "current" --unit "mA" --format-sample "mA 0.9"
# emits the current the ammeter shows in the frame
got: mA 1.5
